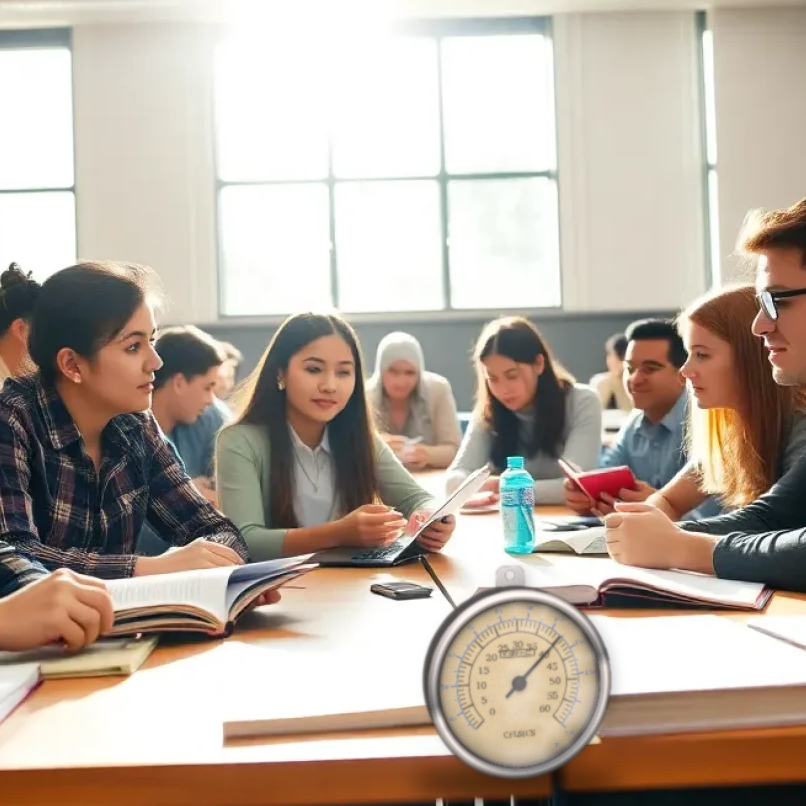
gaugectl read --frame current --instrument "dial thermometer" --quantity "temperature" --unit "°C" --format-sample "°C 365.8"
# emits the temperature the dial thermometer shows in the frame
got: °C 40
